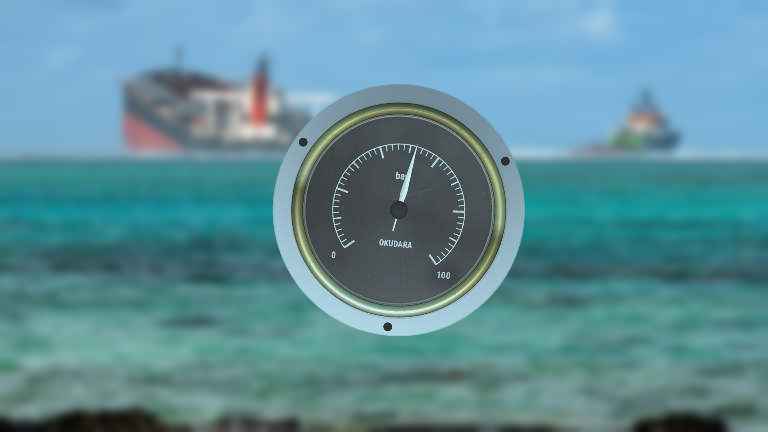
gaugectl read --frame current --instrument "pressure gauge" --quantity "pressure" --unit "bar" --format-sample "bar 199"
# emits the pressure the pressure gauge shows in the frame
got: bar 52
